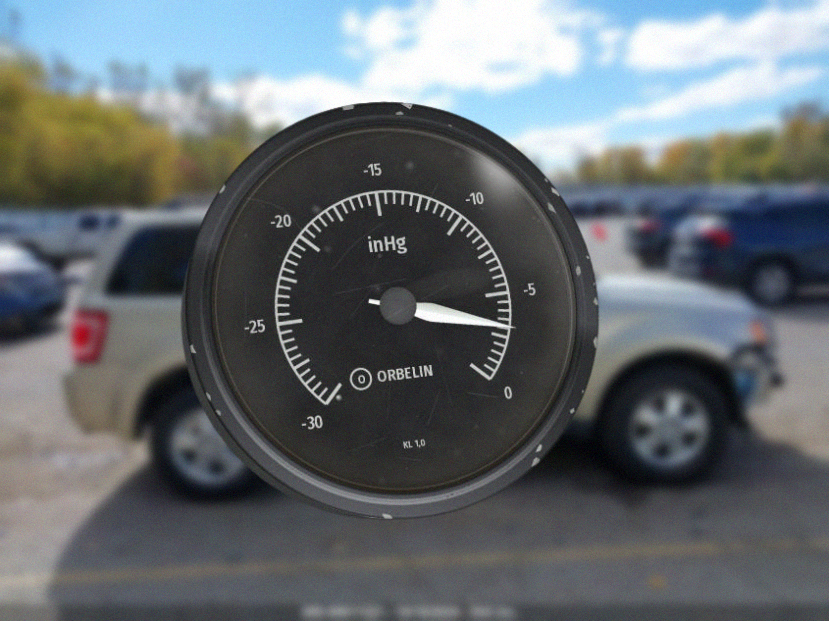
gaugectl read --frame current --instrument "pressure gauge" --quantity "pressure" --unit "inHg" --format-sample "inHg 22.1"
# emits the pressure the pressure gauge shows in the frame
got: inHg -3
